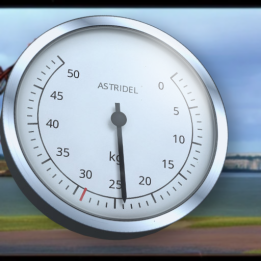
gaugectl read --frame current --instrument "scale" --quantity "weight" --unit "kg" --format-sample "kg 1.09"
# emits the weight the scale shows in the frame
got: kg 24
